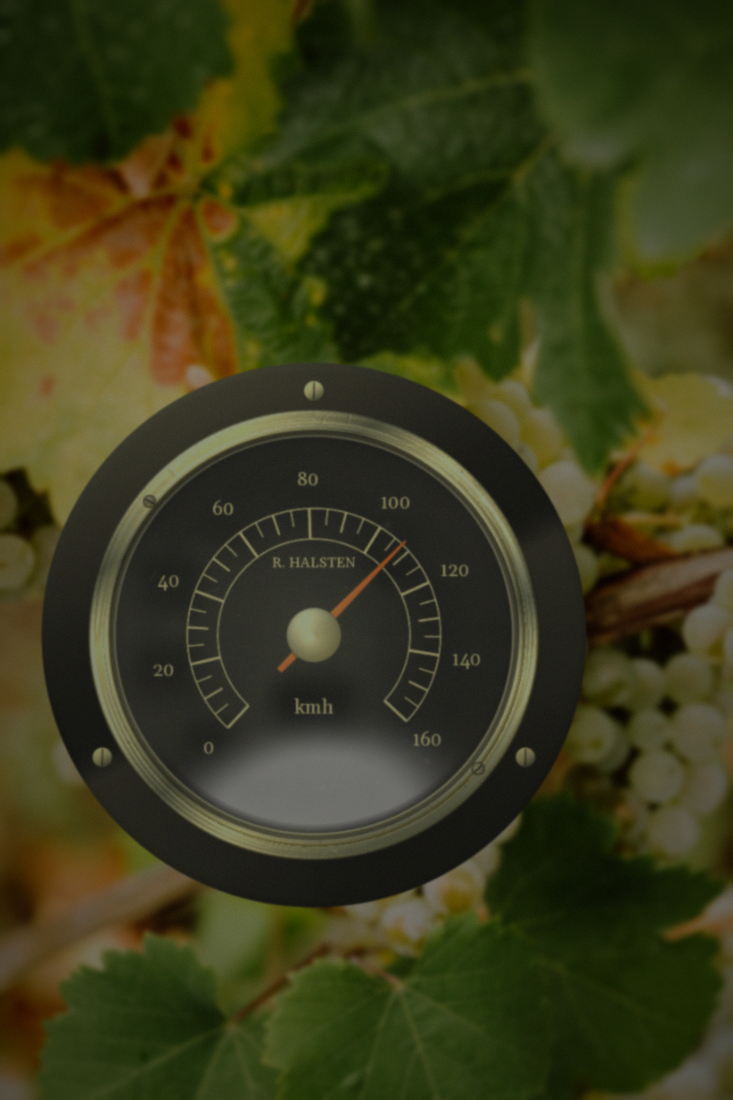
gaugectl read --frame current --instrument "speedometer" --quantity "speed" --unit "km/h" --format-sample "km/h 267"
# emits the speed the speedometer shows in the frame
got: km/h 107.5
